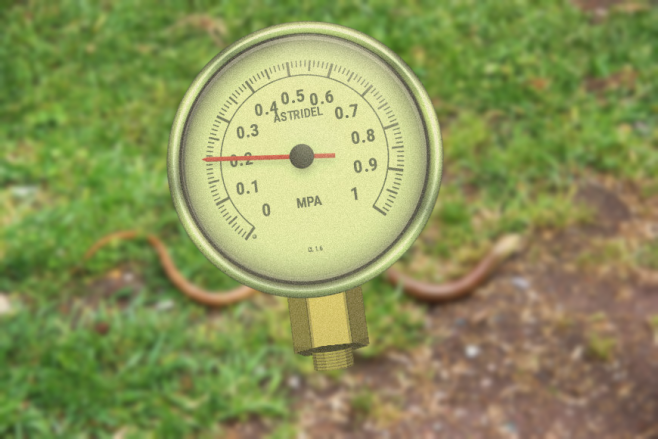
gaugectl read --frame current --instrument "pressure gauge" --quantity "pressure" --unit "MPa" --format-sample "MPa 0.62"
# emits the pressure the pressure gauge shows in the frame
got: MPa 0.2
